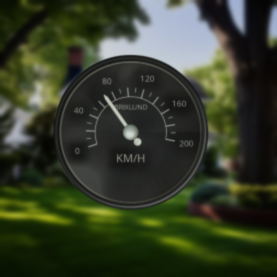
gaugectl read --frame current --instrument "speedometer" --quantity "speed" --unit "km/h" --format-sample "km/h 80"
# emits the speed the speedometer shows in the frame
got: km/h 70
